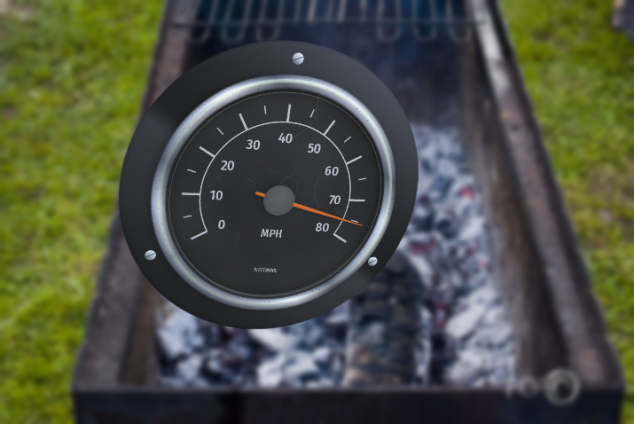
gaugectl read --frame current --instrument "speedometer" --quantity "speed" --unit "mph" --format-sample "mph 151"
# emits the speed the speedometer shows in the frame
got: mph 75
